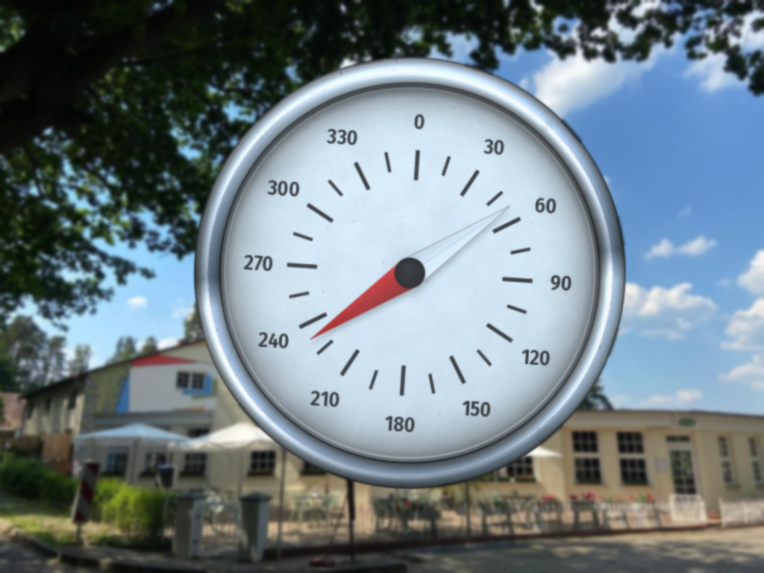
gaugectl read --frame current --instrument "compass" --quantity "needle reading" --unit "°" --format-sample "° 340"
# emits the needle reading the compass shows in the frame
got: ° 232.5
